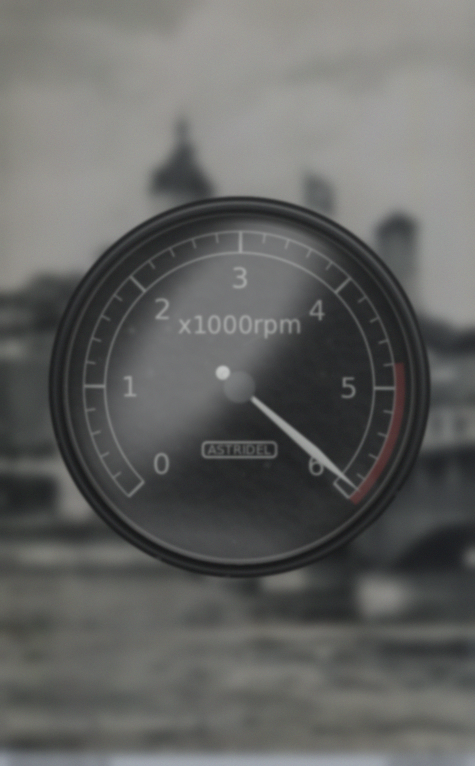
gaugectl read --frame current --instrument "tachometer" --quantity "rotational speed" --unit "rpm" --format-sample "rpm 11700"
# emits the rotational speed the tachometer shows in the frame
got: rpm 5900
